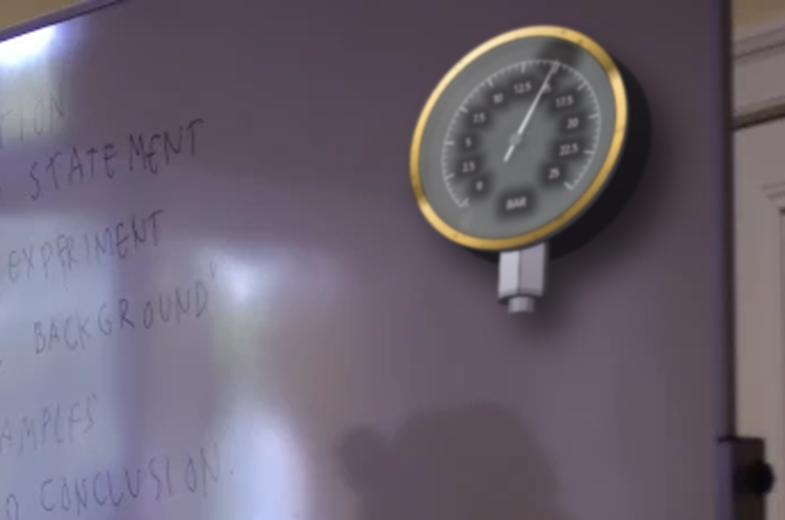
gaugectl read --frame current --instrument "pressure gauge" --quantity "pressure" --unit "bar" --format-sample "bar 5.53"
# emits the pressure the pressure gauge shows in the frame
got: bar 15
